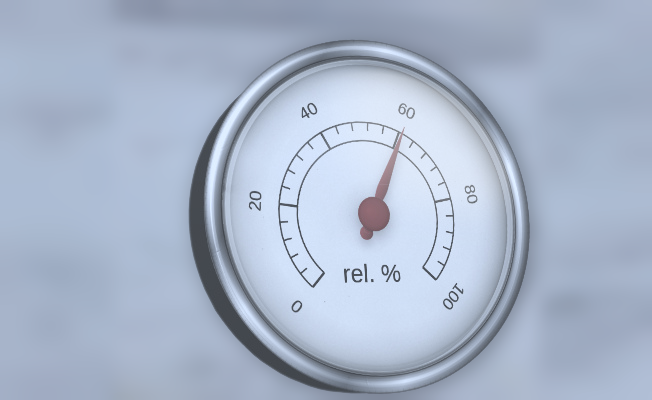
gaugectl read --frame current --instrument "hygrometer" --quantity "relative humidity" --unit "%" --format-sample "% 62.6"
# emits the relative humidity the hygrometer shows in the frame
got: % 60
